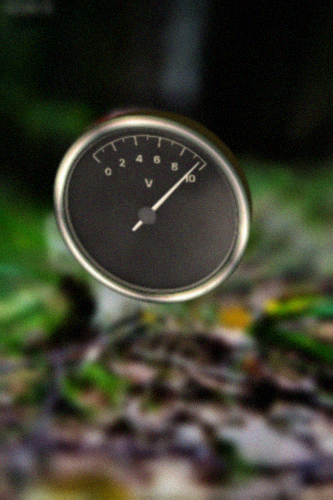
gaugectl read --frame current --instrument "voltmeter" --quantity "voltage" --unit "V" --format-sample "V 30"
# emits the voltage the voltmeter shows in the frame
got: V 9.5
